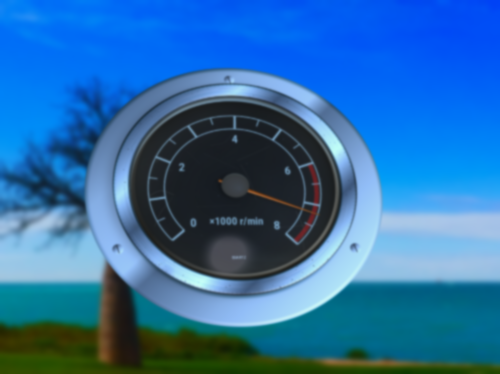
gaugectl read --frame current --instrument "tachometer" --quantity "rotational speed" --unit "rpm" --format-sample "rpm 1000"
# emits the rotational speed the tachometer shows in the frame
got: rpm 7250
